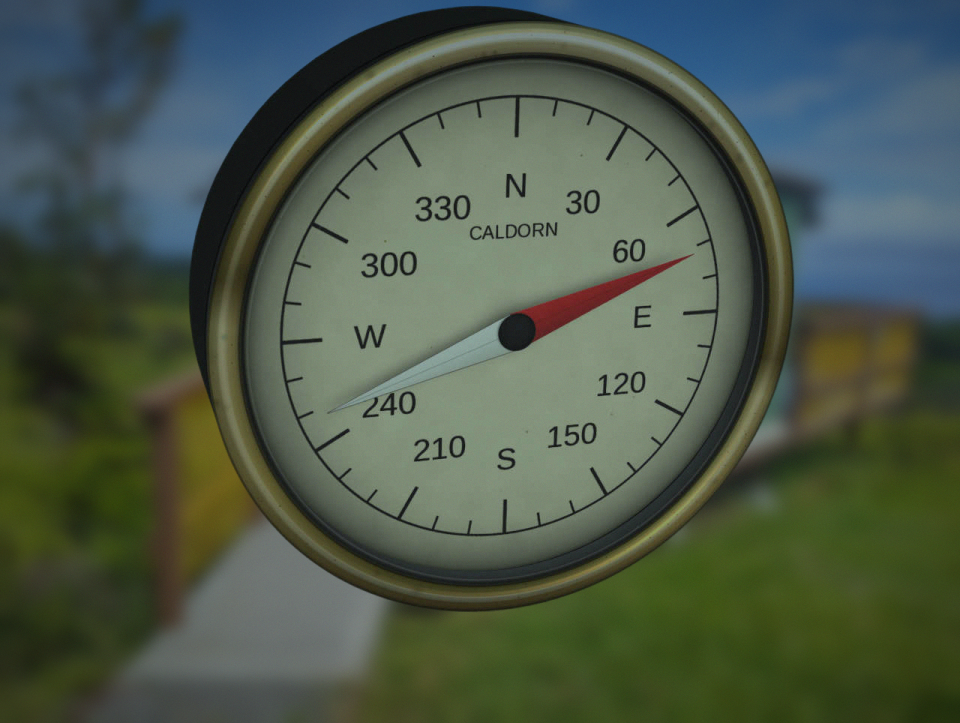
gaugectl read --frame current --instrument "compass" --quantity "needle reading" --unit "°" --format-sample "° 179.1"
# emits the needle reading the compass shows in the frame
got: ° 70
